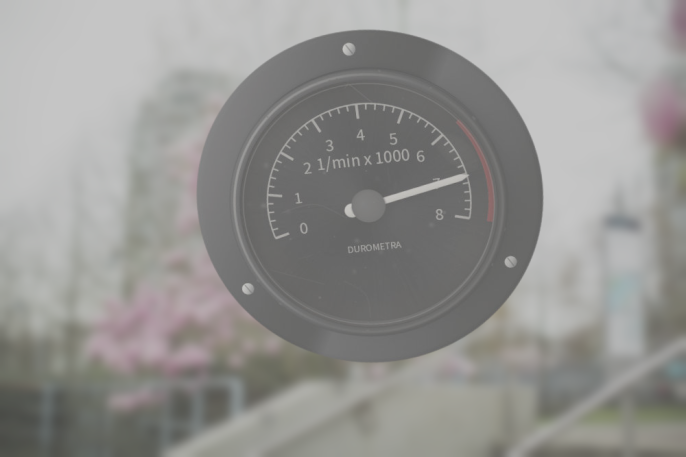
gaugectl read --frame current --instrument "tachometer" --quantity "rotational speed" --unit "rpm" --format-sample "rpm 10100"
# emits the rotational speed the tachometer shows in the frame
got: rpm 7000
